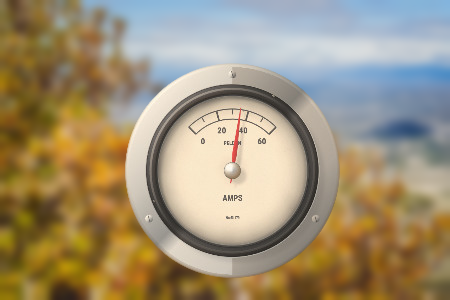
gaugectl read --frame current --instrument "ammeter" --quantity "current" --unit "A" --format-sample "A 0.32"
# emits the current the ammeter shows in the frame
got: A 35
